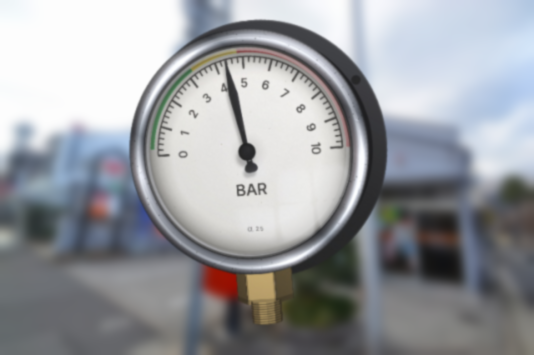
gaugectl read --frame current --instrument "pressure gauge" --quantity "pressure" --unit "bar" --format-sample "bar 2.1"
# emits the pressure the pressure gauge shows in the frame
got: bar 4.4
